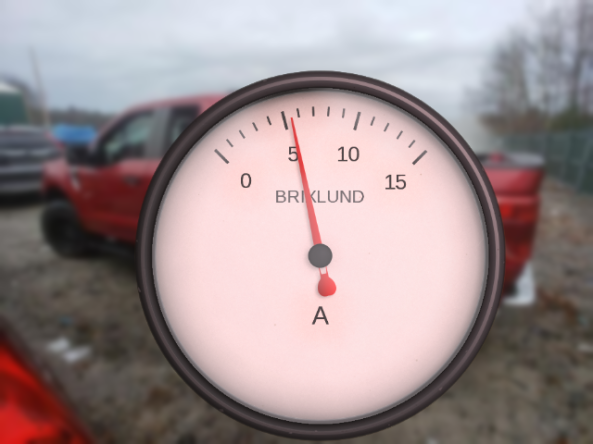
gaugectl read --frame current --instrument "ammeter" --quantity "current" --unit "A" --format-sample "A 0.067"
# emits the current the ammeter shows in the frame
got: A 5.5
